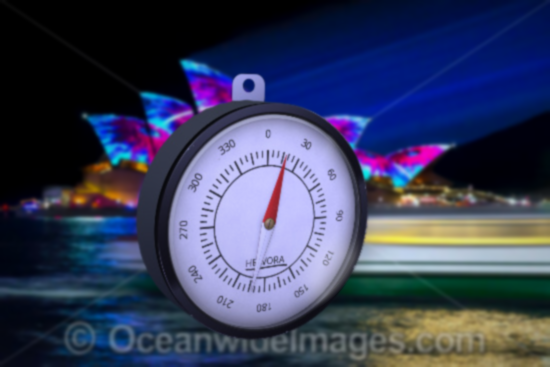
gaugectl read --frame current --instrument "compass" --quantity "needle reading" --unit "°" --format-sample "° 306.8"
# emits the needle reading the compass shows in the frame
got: ° 15
